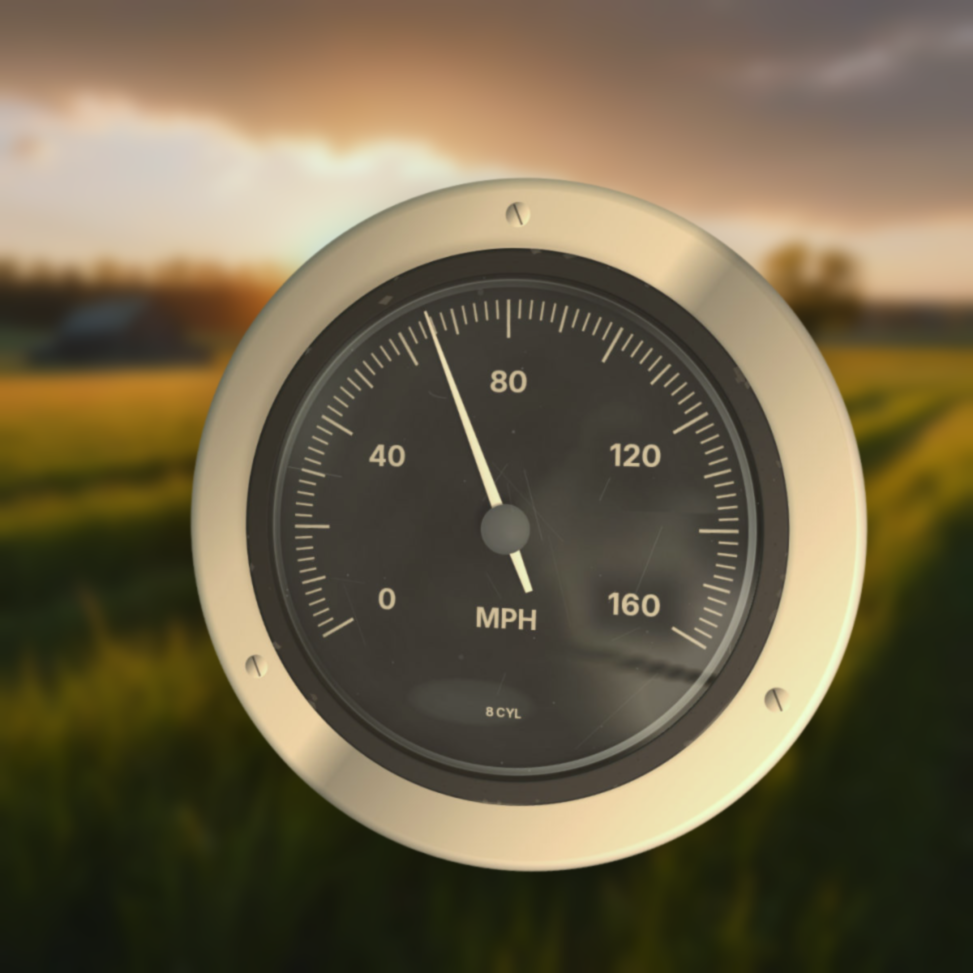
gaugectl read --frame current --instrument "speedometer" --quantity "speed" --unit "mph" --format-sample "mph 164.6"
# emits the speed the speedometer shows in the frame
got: mph 66
